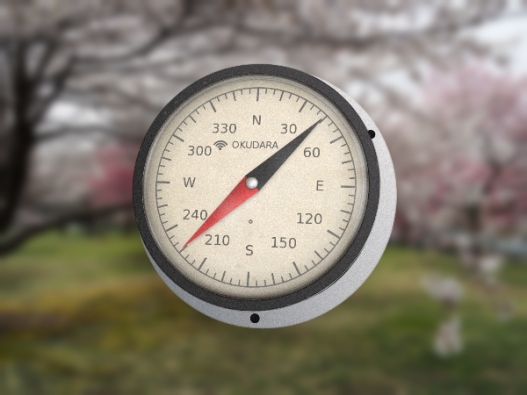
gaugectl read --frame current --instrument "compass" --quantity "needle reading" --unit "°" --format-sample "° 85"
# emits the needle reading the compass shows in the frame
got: ° 225
